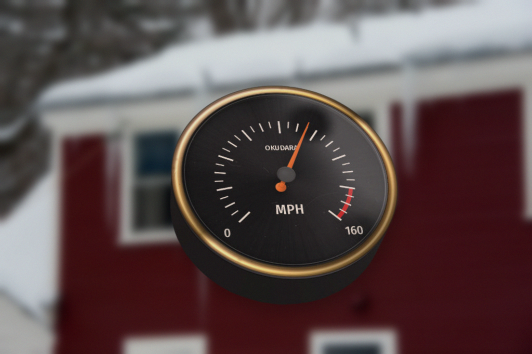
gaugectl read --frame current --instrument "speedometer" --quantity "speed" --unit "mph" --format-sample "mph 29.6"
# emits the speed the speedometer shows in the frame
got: mph 95
